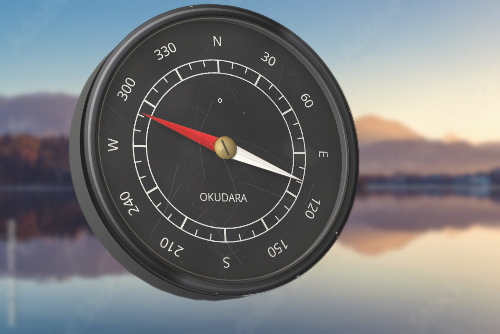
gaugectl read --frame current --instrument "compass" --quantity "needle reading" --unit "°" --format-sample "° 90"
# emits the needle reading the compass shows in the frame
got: ° 290
